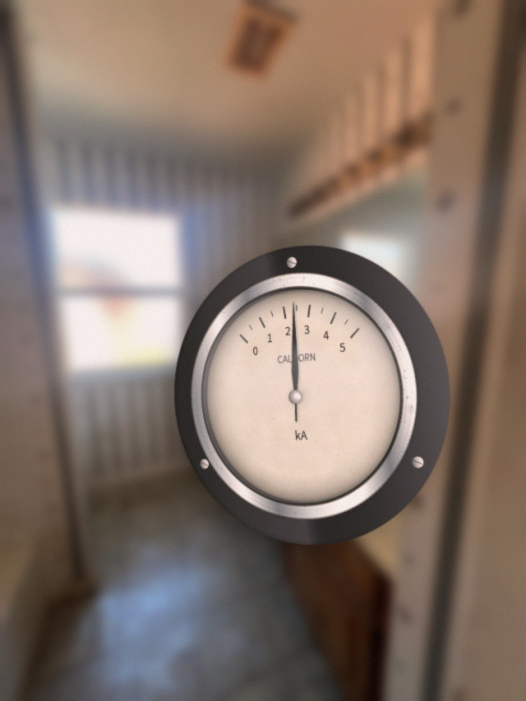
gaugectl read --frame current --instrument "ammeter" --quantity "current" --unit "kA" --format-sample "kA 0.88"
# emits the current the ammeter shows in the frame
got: kA 2.5
